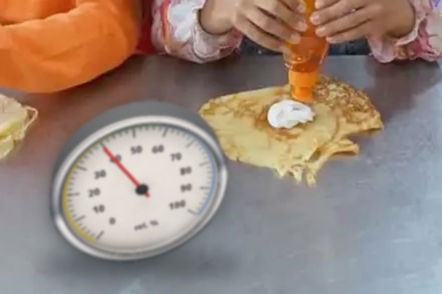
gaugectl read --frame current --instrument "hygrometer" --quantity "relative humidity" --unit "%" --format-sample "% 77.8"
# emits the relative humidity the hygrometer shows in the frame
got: % 40
